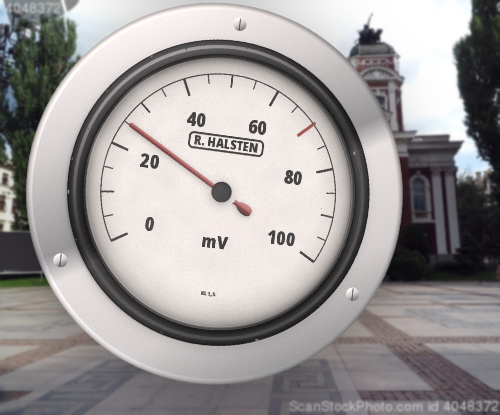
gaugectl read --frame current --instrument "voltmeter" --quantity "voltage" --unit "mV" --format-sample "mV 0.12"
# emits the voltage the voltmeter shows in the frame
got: mV 25
